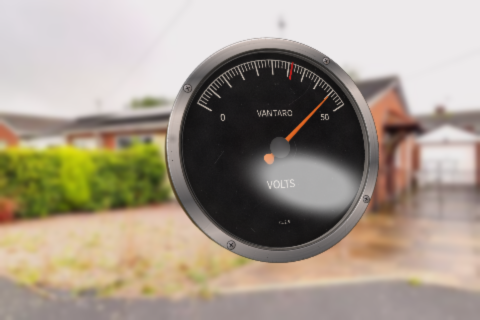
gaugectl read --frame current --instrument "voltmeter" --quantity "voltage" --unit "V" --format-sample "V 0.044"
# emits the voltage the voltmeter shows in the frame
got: V 45
